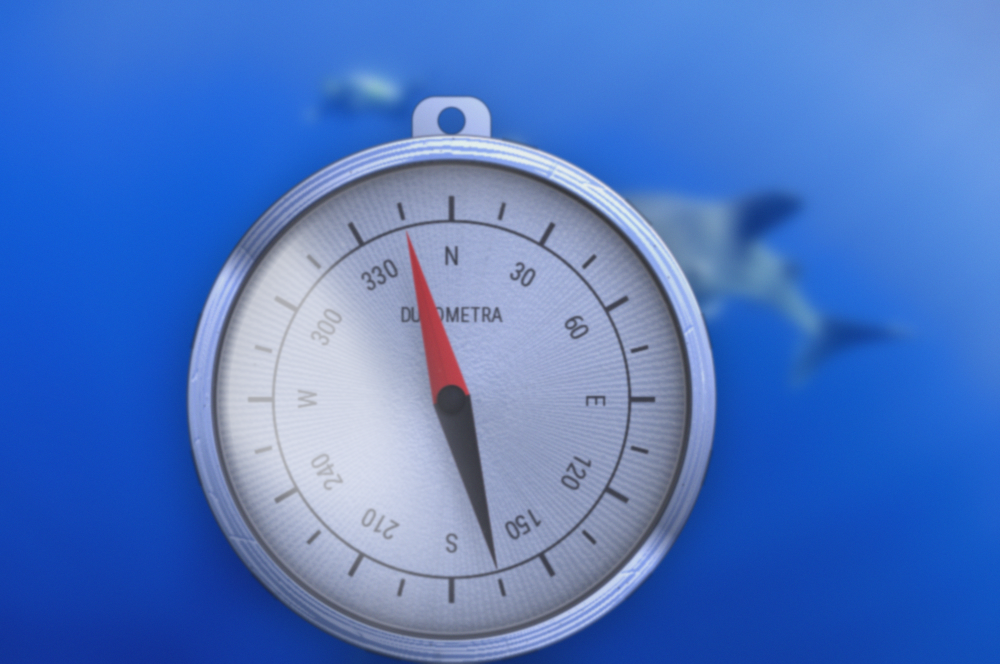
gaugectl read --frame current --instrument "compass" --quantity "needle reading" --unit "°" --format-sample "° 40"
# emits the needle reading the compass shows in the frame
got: ° 345
